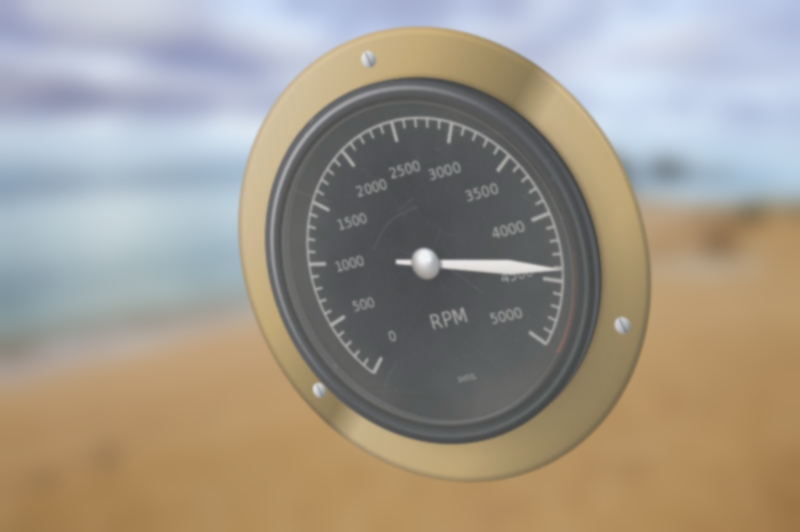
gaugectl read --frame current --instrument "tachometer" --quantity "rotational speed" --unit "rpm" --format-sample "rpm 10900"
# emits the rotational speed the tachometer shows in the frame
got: rpm 4400
